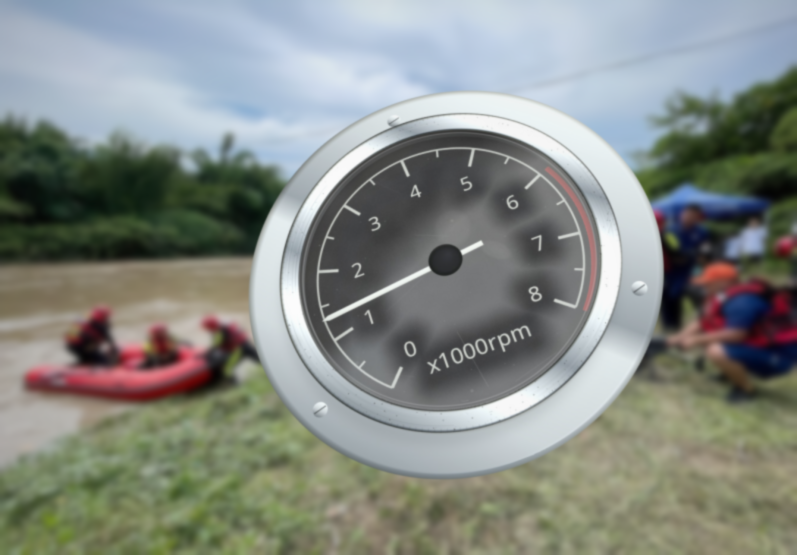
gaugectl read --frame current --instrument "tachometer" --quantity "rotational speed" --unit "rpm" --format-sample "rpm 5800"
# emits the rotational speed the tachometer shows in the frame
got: rpm 1250
